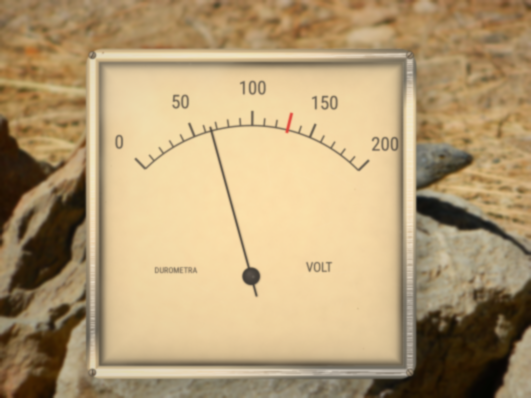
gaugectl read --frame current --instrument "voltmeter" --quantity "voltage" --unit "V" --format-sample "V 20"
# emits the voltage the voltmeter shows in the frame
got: V 65
